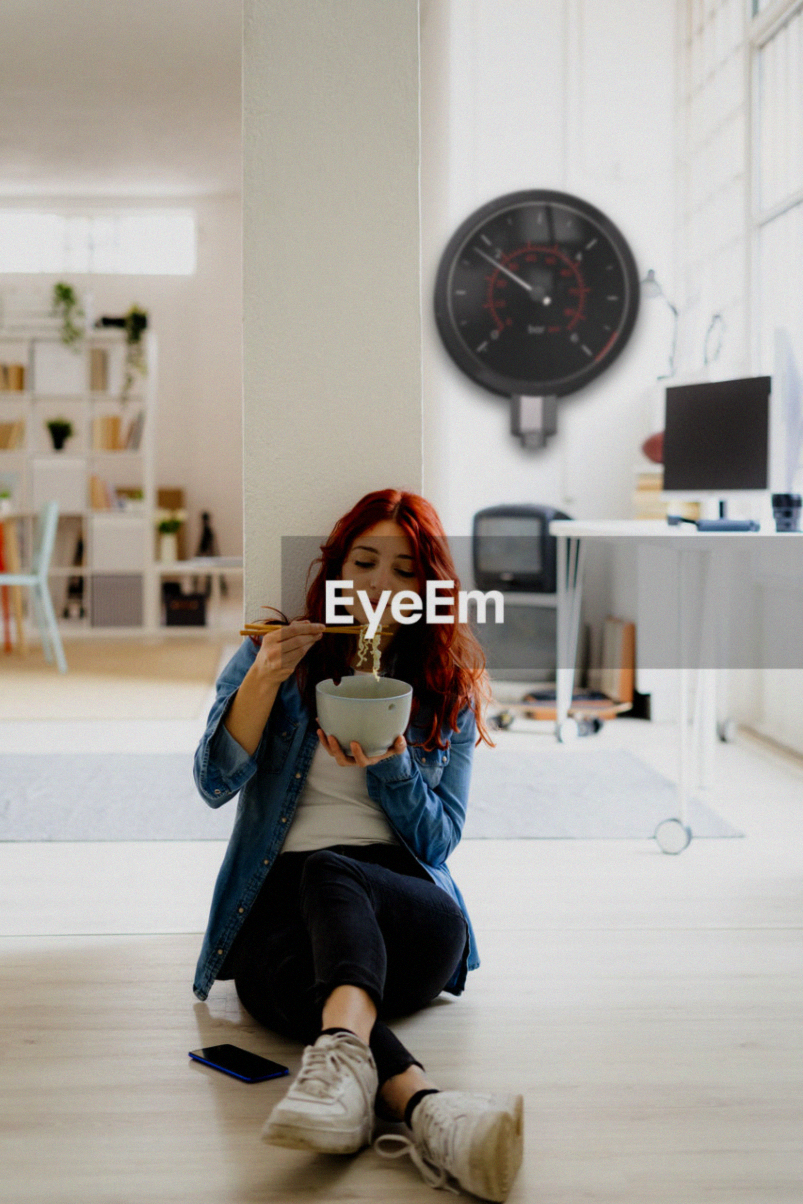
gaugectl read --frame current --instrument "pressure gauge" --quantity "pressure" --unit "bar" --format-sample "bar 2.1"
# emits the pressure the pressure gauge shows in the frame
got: bar 1.75
